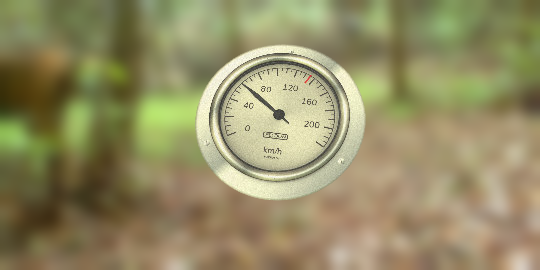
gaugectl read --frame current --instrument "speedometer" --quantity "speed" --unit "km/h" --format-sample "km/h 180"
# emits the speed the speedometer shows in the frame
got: km/h 60
